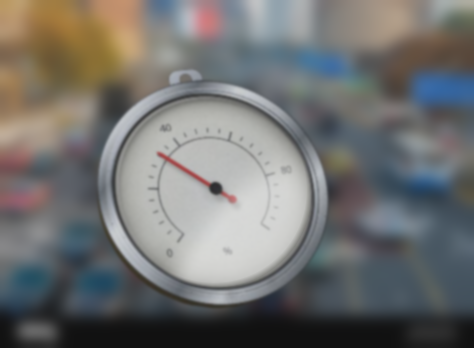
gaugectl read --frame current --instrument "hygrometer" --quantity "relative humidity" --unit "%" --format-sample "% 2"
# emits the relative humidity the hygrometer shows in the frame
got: % 32
